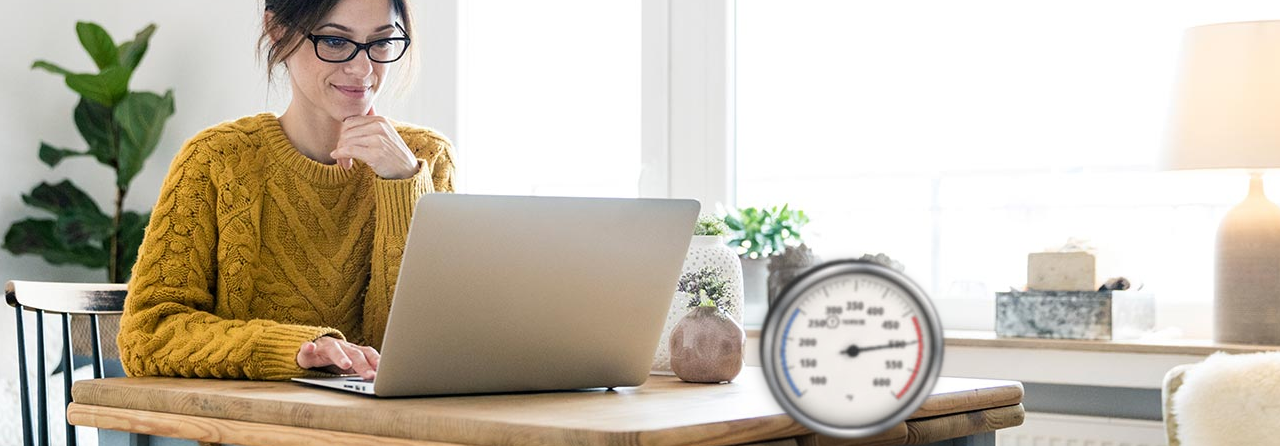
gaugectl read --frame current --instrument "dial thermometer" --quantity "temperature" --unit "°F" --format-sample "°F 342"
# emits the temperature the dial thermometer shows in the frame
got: °F 500
